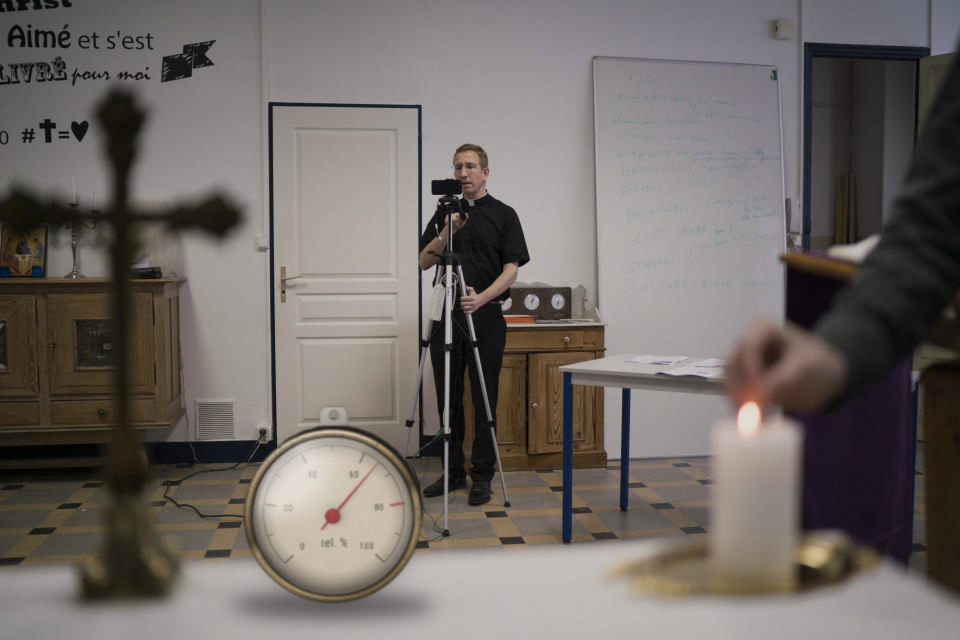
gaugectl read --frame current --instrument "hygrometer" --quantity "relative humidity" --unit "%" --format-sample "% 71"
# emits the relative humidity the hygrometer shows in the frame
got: % 65
